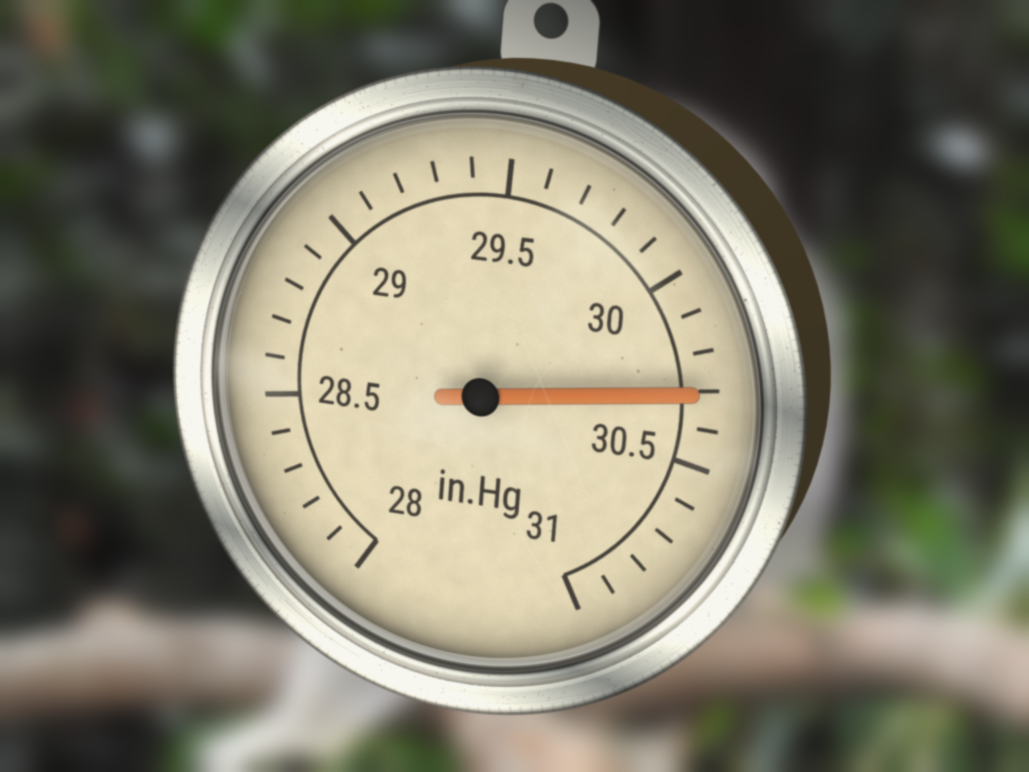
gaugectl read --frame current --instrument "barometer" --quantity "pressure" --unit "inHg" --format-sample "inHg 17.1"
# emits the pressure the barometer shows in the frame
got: inHg 30.3
